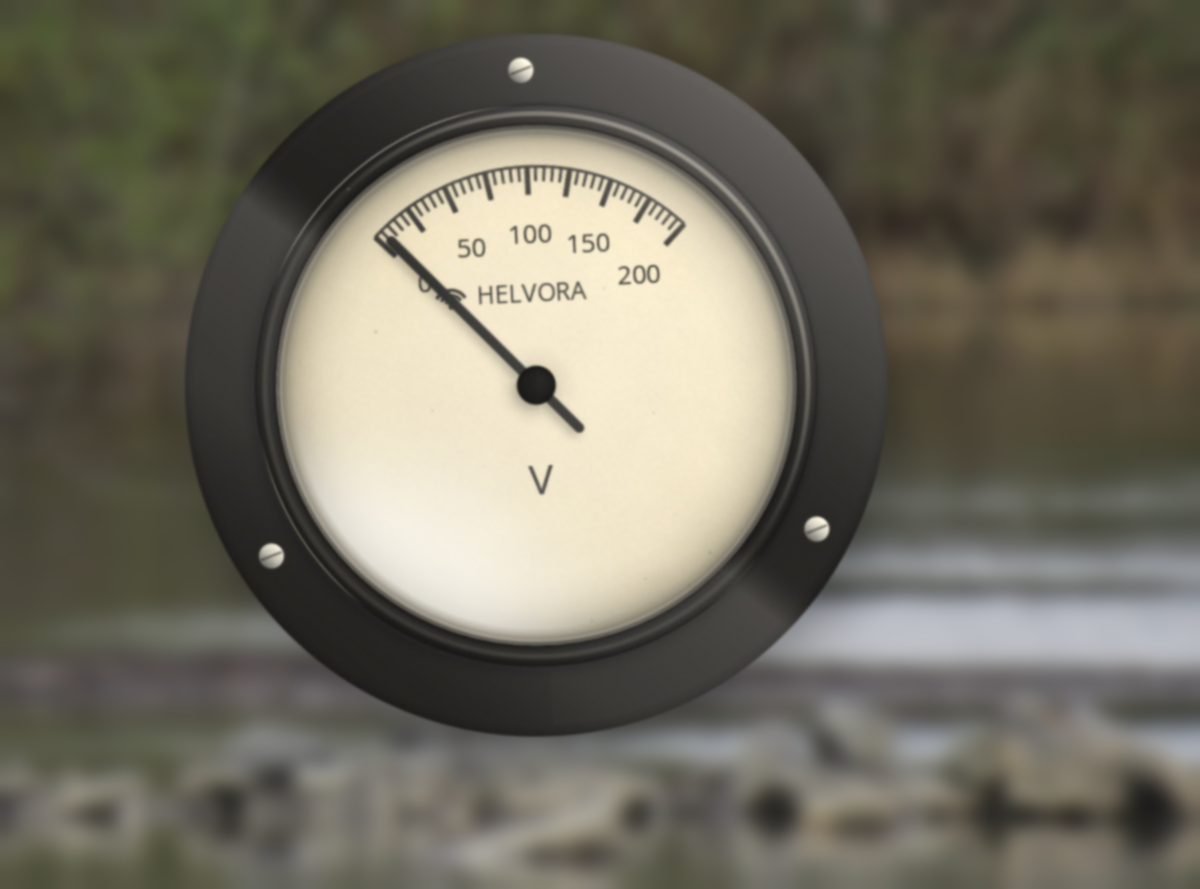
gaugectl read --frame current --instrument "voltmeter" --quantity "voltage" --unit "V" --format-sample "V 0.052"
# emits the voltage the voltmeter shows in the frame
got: V 5
